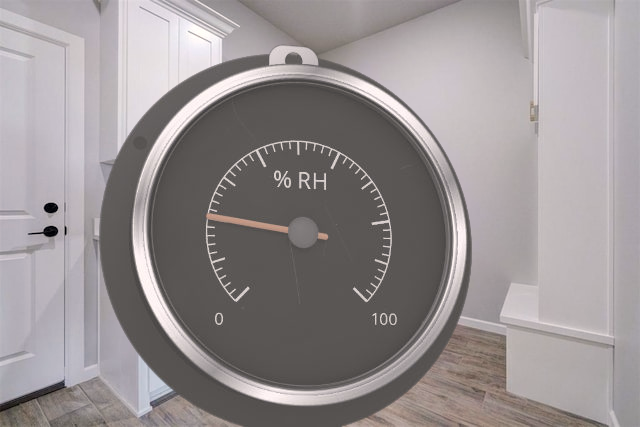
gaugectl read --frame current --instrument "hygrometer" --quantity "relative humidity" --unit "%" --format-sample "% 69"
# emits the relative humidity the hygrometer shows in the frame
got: % 20
